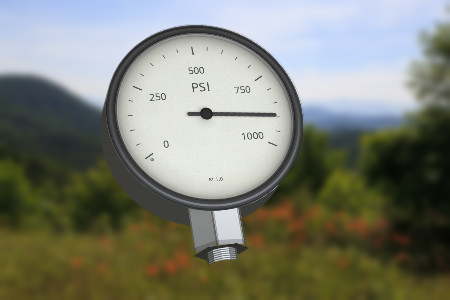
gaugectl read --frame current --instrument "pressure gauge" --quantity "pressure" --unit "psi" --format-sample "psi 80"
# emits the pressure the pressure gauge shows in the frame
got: psi 900
